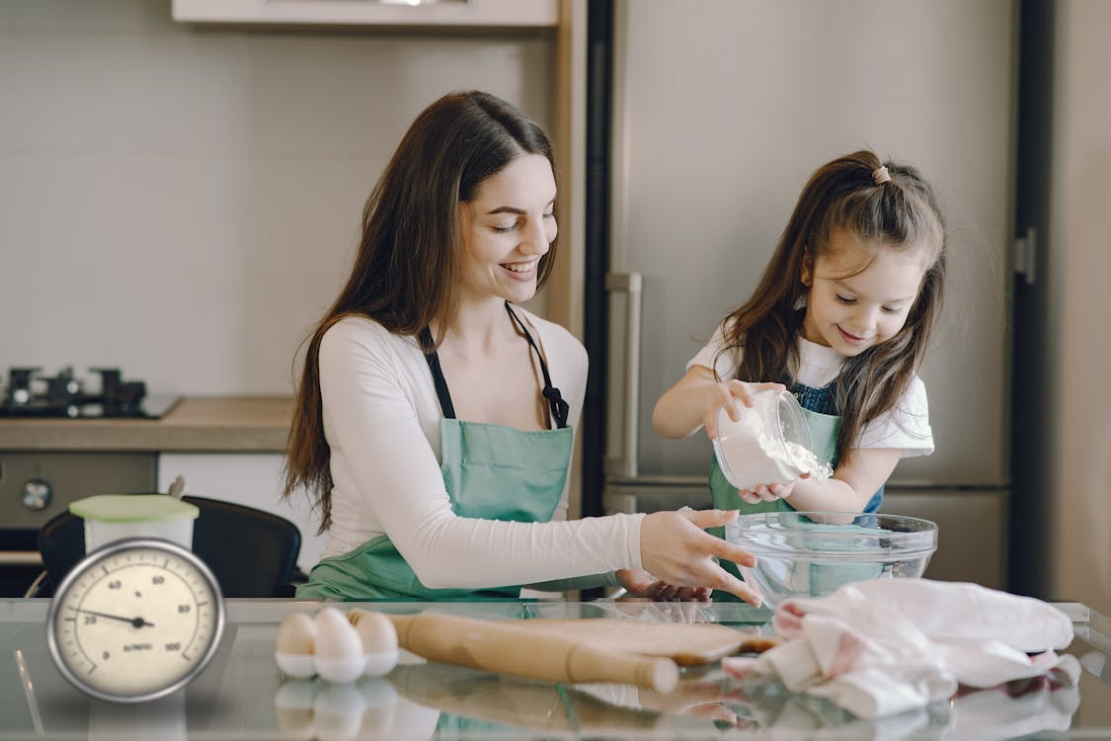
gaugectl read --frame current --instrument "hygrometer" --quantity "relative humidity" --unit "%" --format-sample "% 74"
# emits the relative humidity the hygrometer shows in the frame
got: % 24
